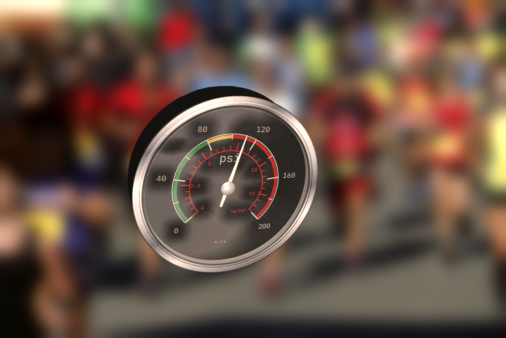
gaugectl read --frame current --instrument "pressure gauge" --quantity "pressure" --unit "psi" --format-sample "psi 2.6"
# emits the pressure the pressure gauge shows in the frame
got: psi 110
